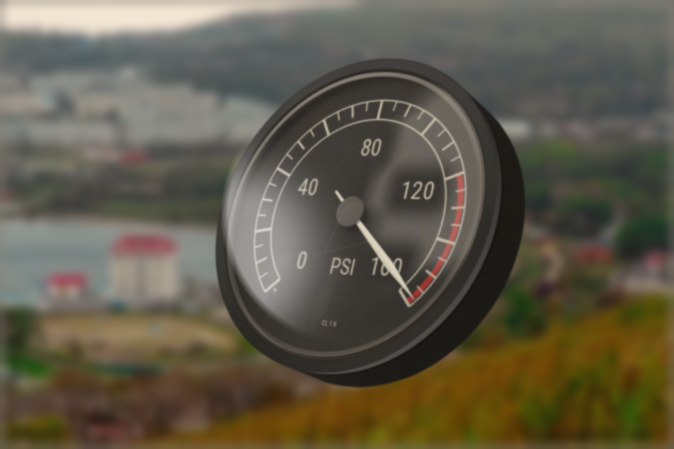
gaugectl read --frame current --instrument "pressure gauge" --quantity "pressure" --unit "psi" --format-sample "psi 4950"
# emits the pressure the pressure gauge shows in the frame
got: psi 157.5
